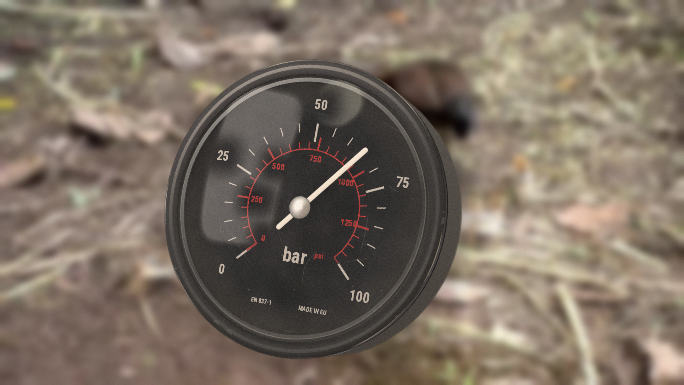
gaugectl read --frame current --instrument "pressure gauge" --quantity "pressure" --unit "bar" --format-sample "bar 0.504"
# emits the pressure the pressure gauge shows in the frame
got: bar 65
